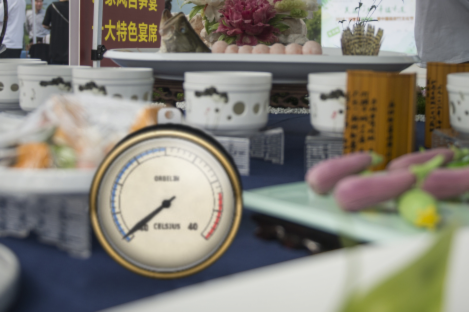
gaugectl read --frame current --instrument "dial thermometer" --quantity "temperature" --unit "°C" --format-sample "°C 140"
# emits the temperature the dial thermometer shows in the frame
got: °C -38
